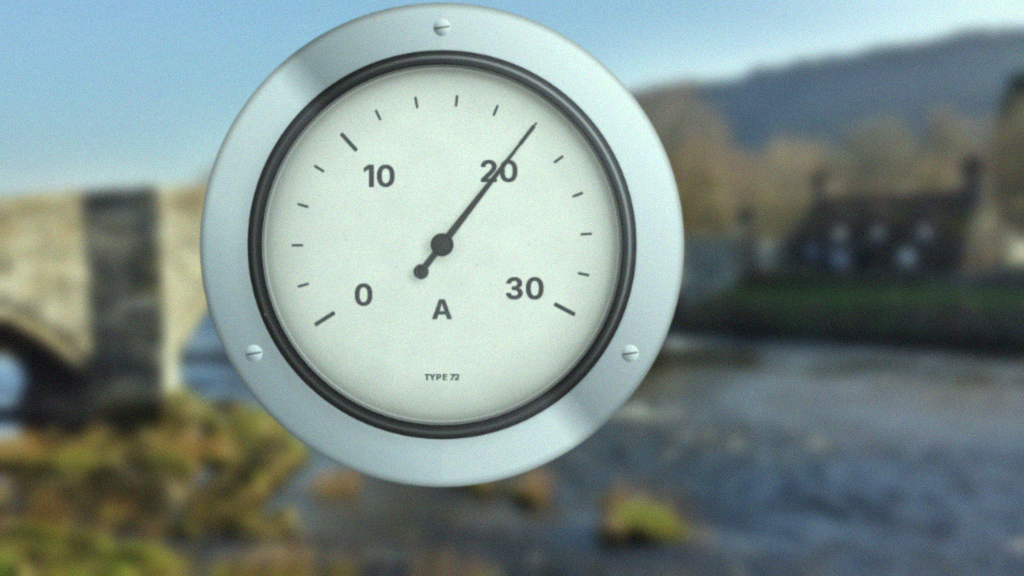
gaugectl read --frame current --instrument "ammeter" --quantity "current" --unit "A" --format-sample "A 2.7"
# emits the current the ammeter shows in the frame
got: A 20
